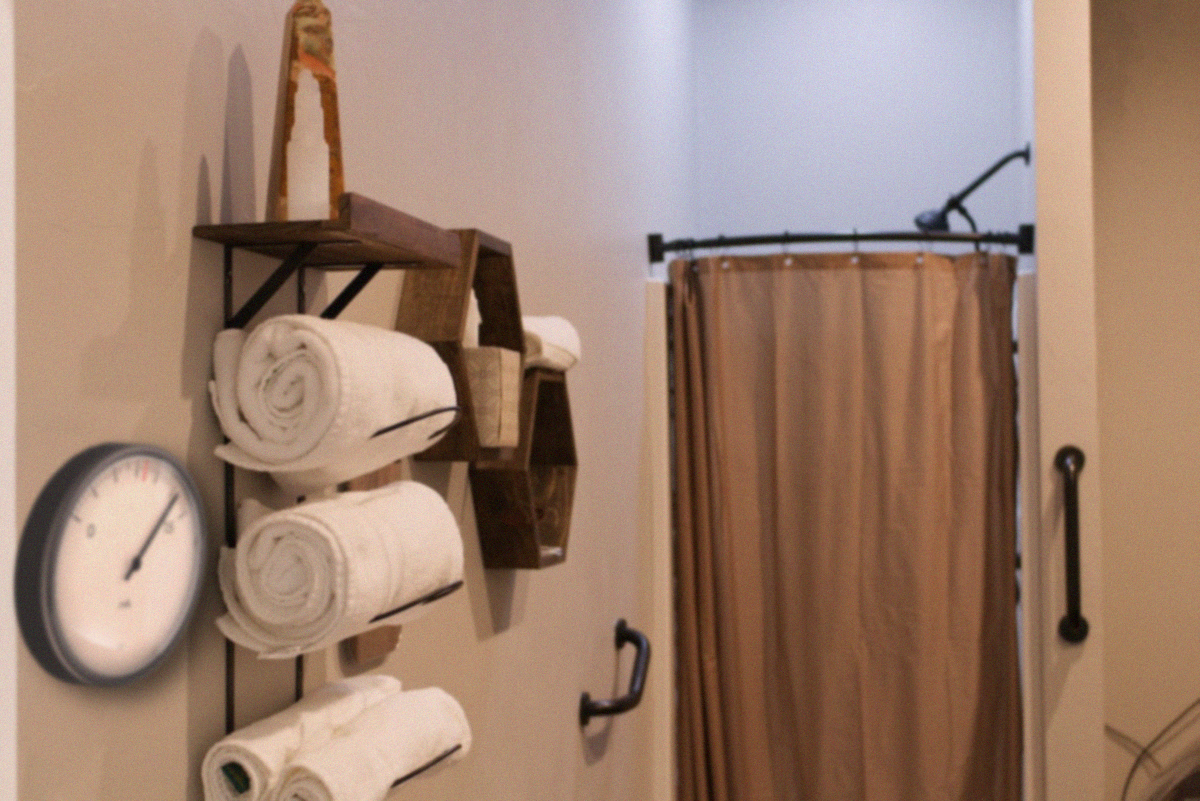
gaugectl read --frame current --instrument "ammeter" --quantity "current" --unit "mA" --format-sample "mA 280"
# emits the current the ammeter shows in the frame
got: mA 12.5
